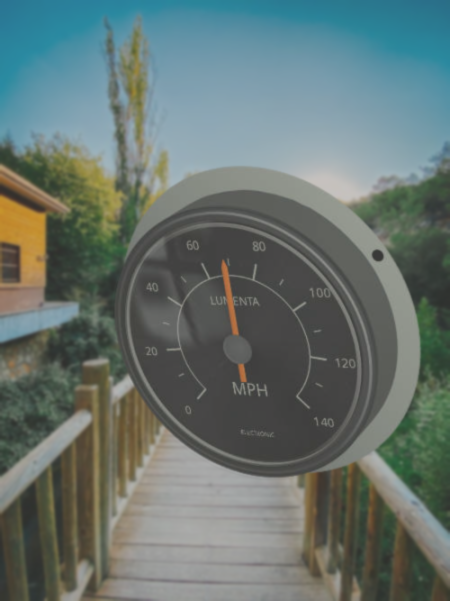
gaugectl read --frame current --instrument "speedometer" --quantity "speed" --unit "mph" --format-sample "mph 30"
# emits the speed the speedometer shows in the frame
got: mph 70
